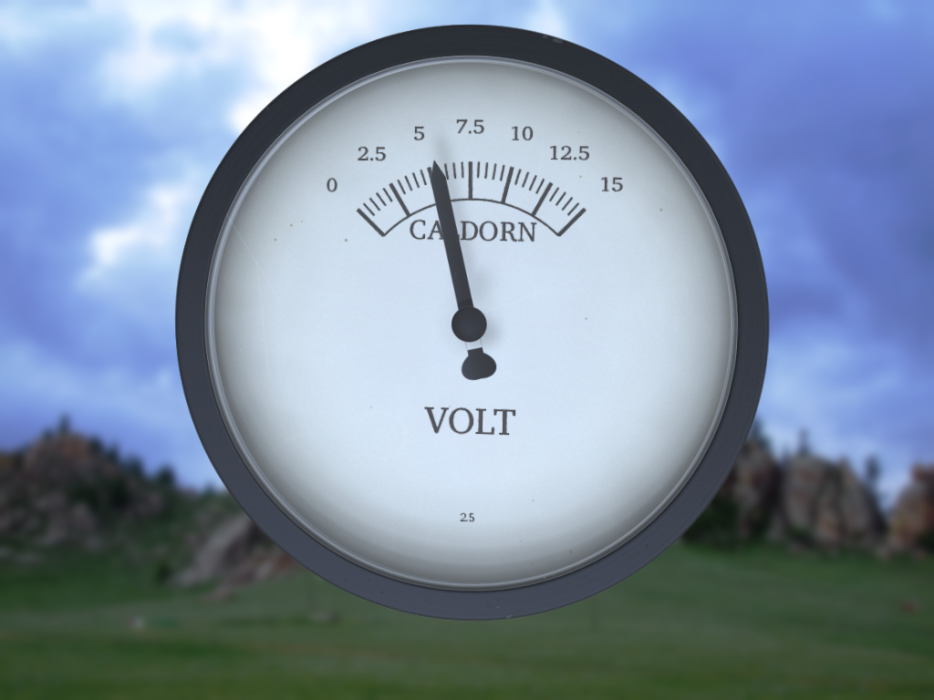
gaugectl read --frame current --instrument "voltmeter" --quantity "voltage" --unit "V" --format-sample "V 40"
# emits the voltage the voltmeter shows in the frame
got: V 5.5
